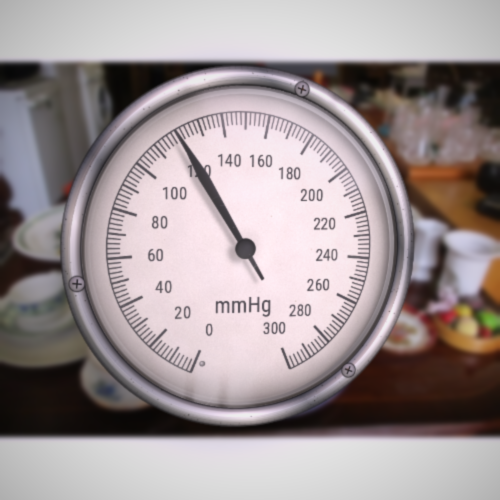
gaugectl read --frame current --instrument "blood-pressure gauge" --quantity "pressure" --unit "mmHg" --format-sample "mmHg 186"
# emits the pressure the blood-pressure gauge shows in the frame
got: mmHg 120
